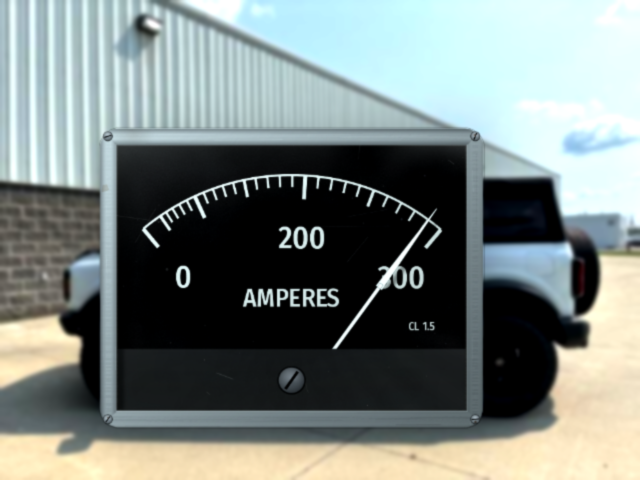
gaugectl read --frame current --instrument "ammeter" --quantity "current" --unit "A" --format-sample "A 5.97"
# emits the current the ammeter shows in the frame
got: A 290
